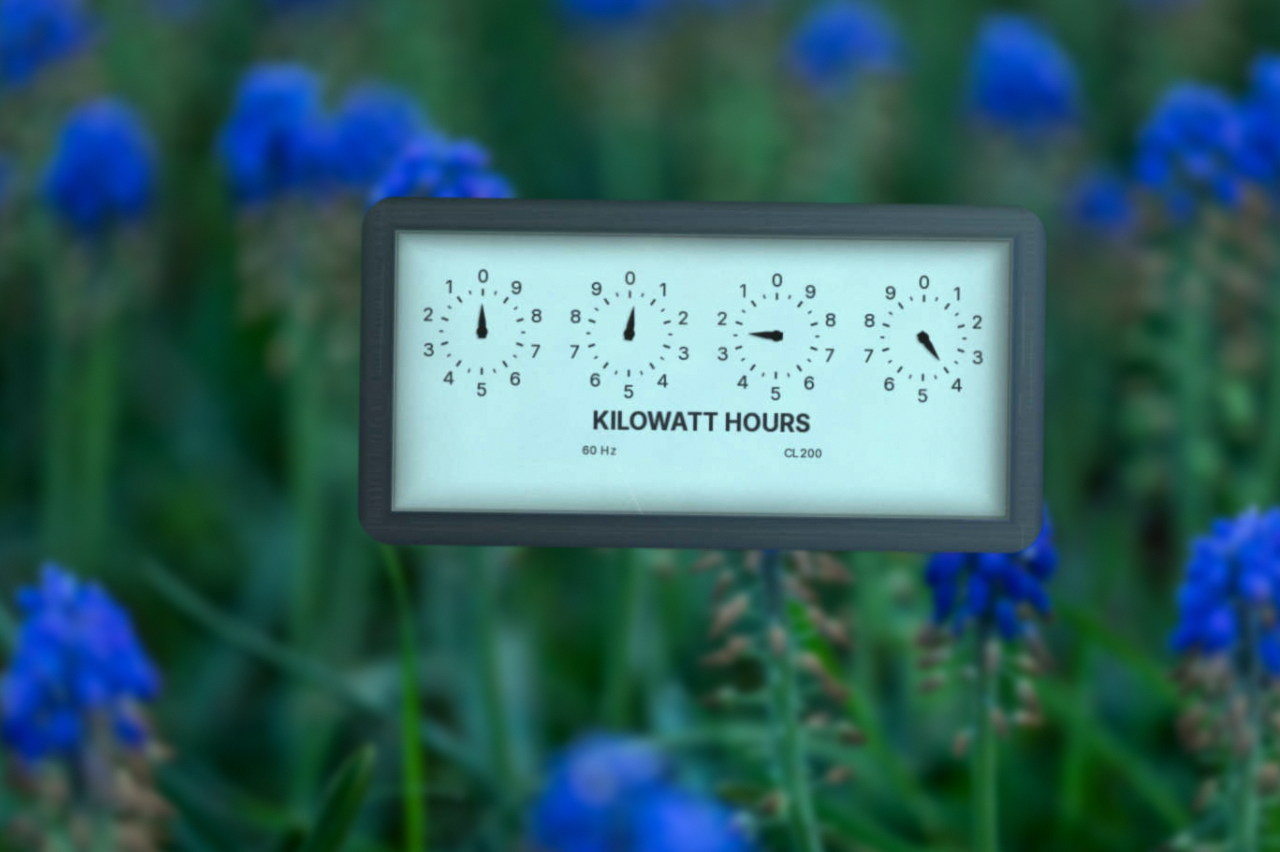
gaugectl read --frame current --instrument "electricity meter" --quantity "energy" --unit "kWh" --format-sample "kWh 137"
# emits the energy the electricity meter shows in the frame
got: kWh 24
